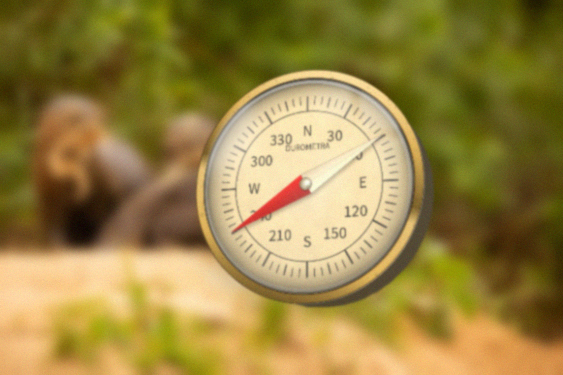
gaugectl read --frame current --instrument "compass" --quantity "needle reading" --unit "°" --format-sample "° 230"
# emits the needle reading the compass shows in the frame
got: ° 240
